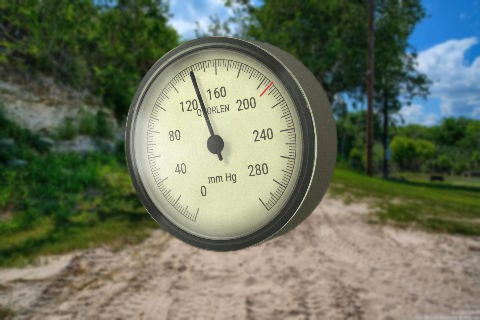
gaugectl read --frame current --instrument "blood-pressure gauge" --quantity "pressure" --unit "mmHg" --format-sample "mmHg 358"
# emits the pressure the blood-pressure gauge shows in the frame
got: mmHg 140
